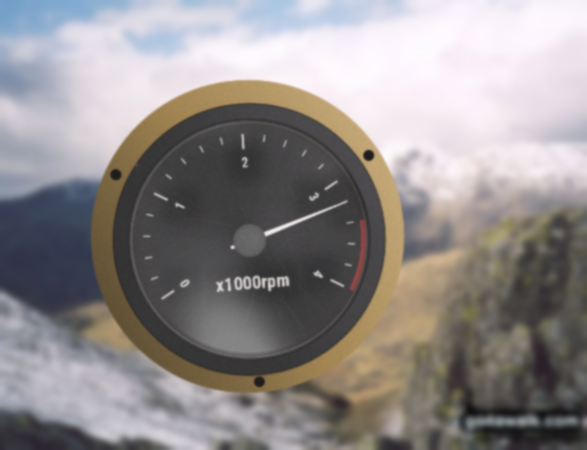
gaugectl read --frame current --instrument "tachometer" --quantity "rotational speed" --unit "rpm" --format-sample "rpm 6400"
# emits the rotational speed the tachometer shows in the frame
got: rpm 3200
